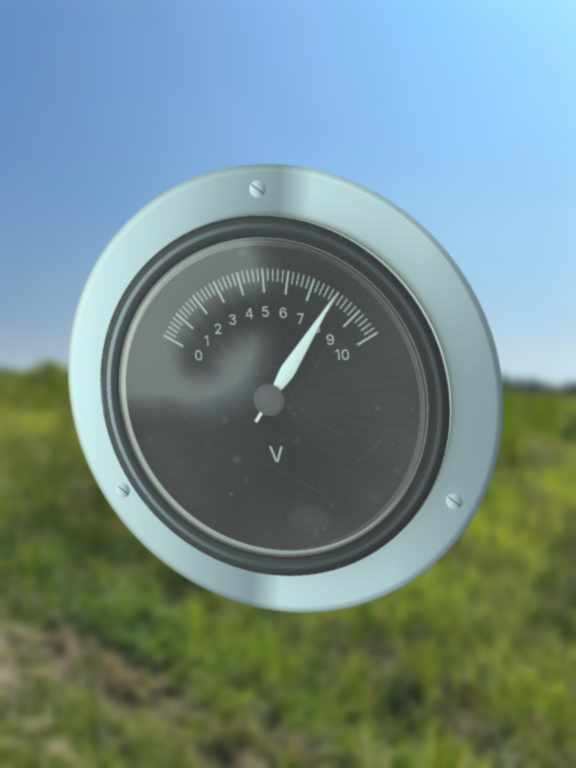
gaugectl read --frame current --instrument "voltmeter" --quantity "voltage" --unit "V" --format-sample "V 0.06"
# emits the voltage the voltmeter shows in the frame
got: V 8
